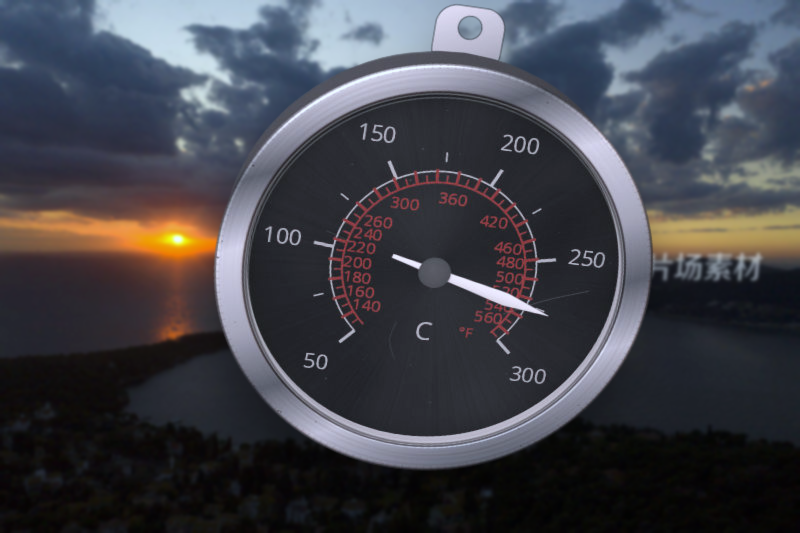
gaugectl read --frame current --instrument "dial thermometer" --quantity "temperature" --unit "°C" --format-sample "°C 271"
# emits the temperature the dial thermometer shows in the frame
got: °C 275
